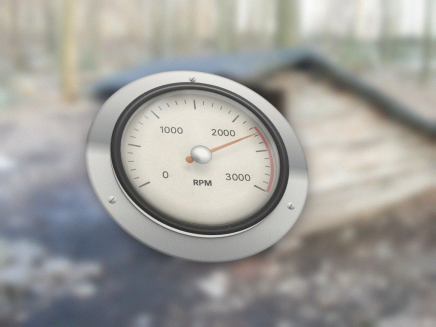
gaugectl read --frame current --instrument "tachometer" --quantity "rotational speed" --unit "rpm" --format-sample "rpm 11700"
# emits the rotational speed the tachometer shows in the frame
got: rpm 2300
